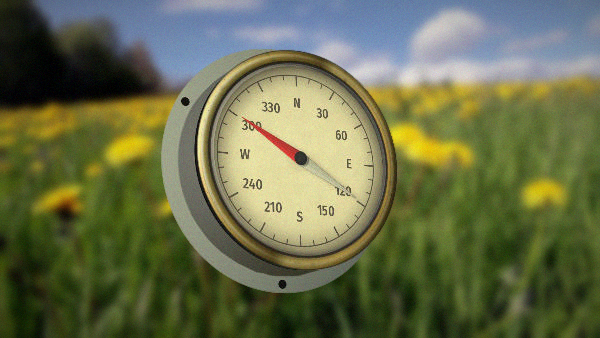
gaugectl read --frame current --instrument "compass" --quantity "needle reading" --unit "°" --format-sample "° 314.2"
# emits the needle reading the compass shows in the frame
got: ° 300
